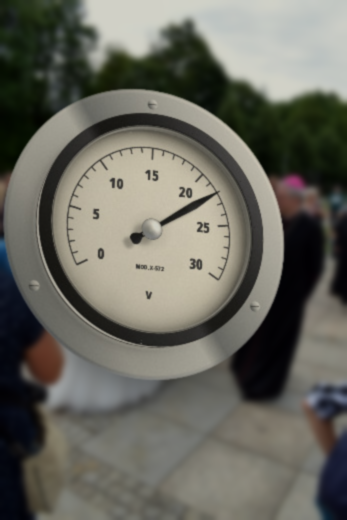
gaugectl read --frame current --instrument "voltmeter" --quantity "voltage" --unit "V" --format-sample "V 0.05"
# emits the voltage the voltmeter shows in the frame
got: V 22
